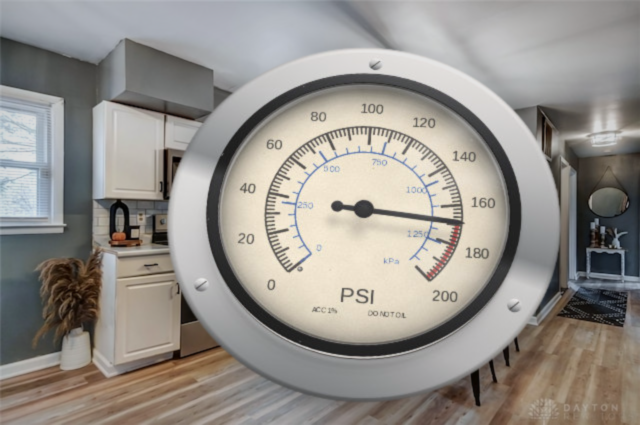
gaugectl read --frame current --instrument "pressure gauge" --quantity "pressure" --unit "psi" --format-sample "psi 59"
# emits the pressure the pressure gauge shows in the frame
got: psi 170
